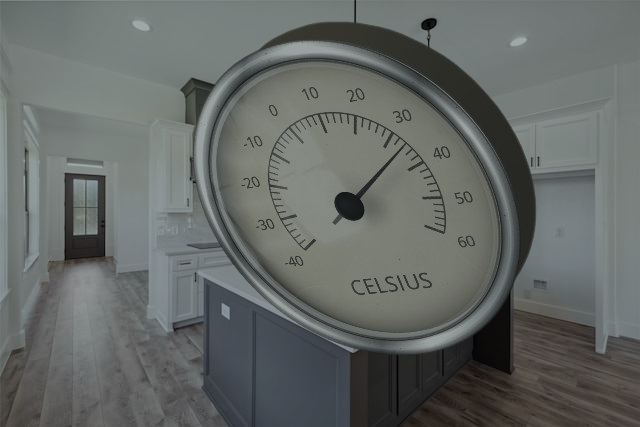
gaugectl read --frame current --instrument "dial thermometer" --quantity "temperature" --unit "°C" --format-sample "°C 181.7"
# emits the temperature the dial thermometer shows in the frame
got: °C 34
